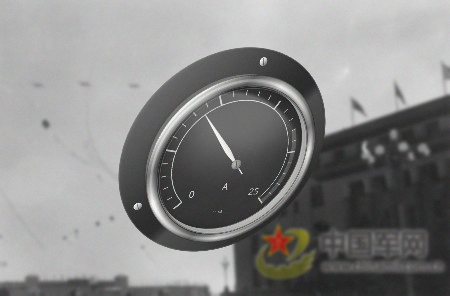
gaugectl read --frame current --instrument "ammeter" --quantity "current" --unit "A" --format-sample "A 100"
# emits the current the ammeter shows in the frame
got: A 8.5
